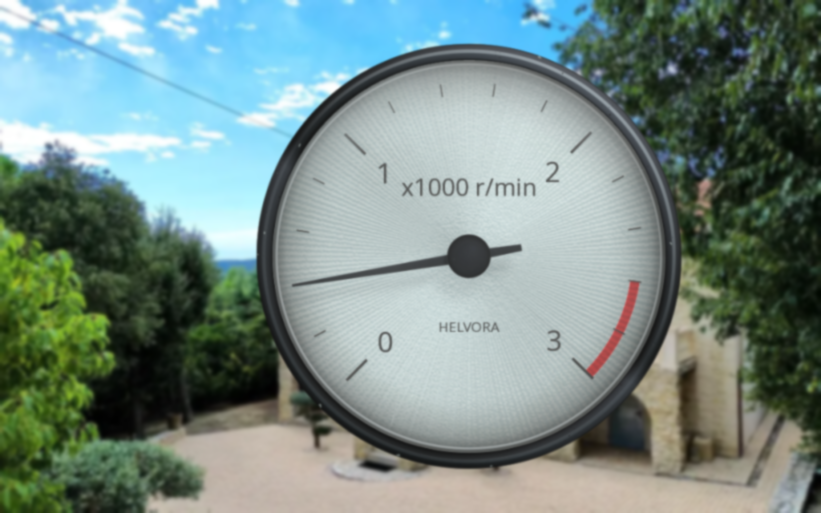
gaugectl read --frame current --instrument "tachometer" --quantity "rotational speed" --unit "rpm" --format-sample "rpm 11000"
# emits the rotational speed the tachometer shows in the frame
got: rpm 400
